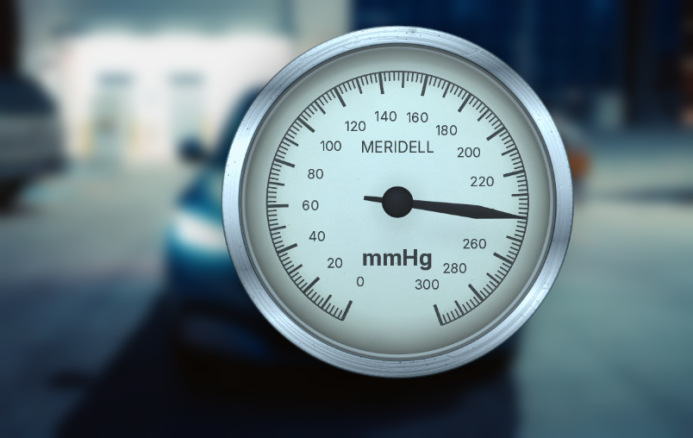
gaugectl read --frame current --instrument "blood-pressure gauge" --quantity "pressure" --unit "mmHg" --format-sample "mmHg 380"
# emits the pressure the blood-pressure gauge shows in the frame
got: mmHg 240
